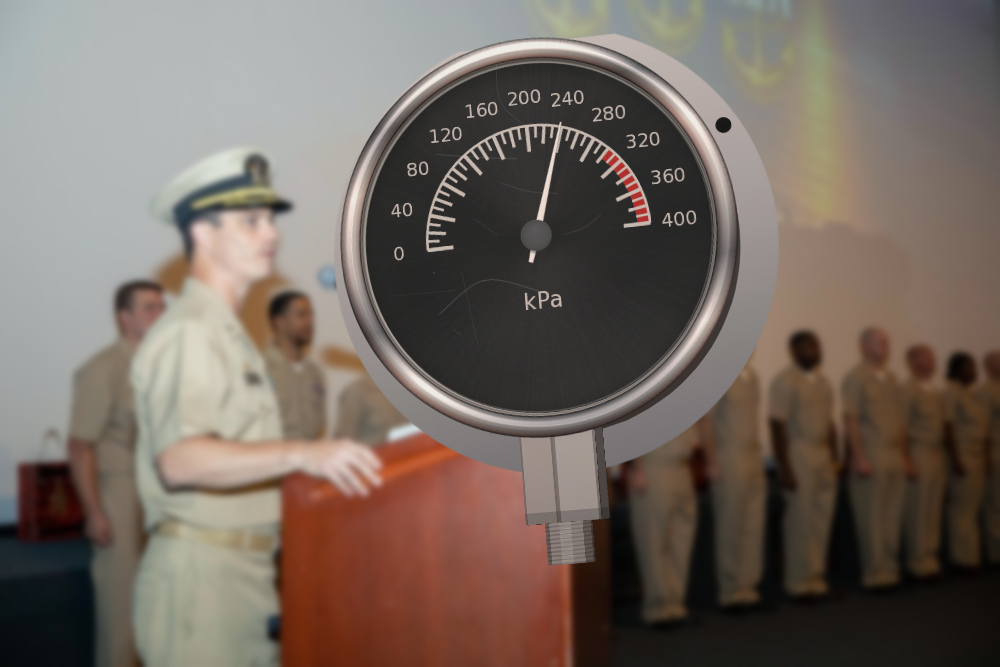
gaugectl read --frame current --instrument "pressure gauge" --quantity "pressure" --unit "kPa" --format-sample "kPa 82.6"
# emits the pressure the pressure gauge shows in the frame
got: kPa 240
